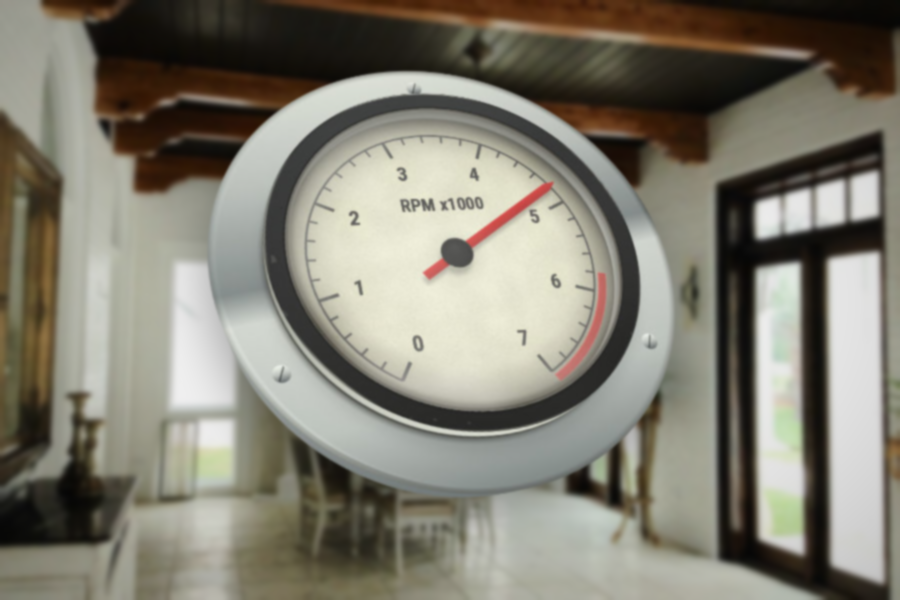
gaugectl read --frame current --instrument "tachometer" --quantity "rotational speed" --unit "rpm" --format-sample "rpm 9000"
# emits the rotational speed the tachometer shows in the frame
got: rpm 4800
